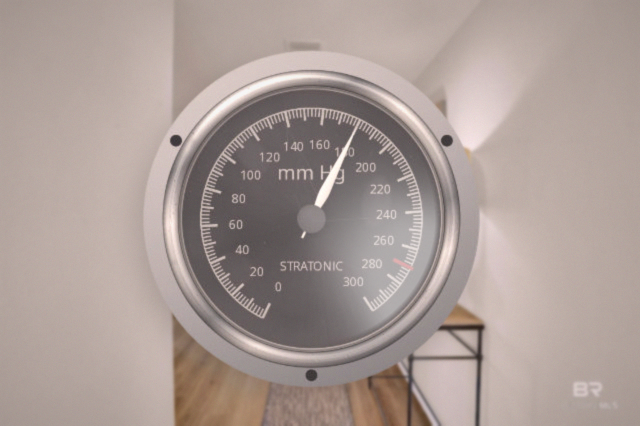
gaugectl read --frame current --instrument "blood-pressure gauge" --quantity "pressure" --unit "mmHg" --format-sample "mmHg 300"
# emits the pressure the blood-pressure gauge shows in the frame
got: mmHg 180
